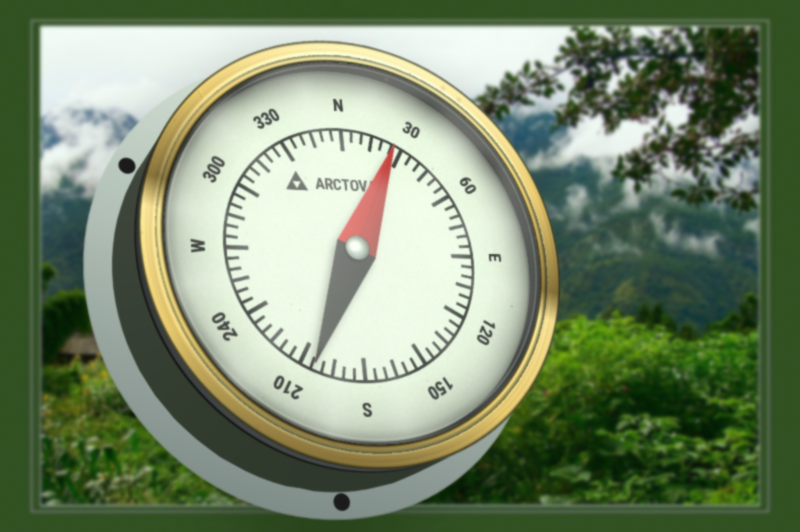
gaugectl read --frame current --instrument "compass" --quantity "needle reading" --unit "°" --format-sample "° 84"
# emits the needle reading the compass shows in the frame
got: ° 25
